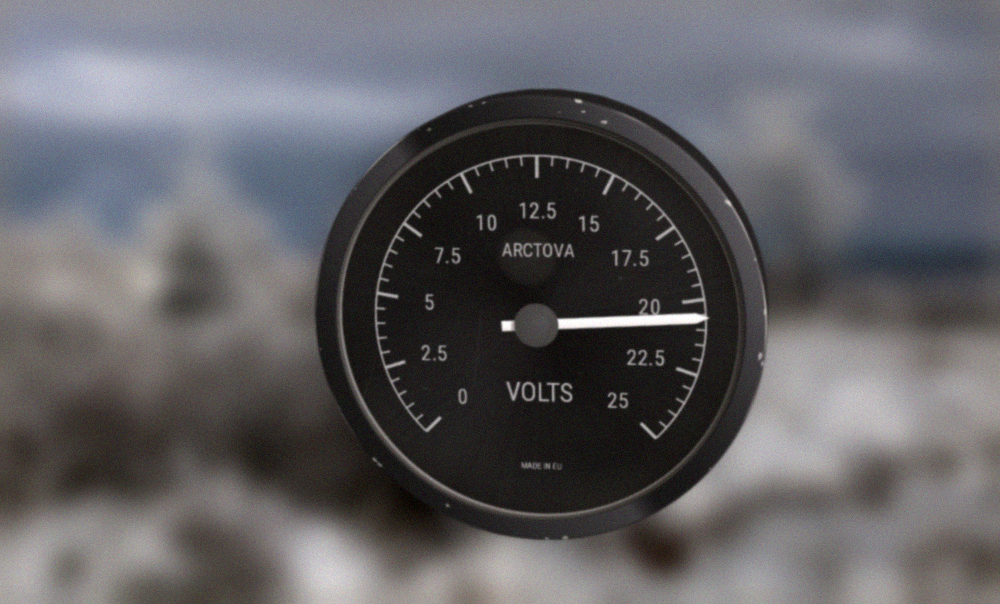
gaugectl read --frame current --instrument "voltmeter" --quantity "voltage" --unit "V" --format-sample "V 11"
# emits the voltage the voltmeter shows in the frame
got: V 20.5
